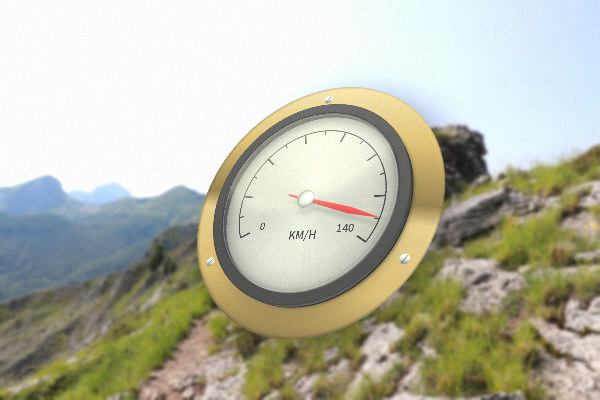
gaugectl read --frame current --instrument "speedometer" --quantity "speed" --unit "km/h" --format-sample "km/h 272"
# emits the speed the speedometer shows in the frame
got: km/h 130
